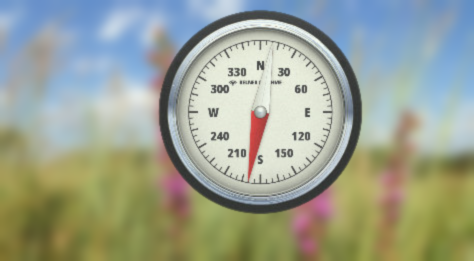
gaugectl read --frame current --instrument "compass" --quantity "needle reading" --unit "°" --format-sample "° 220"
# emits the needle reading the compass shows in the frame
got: ° 190
